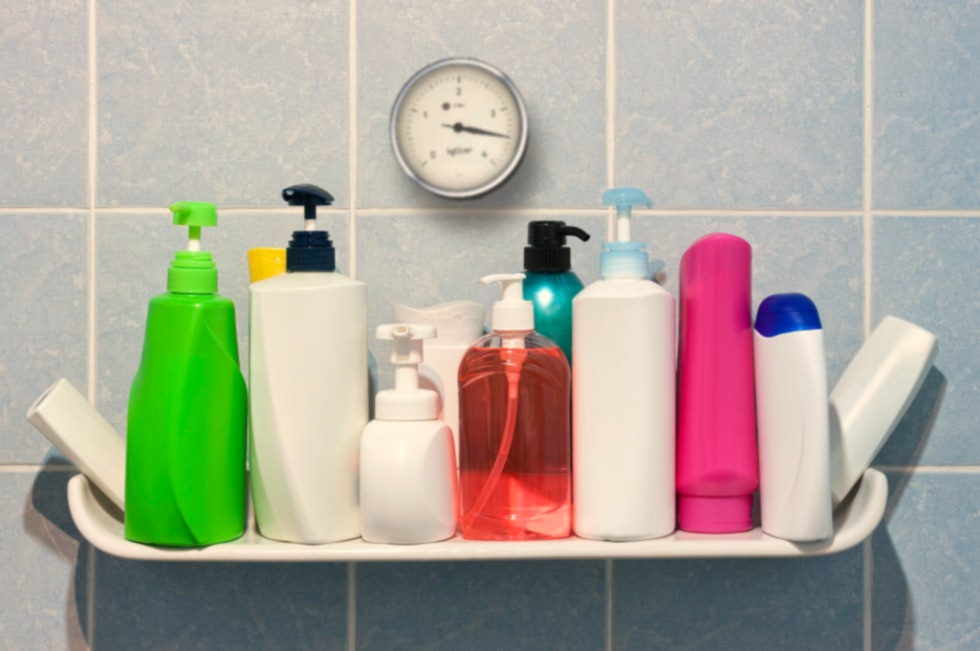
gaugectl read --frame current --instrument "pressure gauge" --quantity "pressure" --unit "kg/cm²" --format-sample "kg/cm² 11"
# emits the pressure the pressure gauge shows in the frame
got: kg/cm² 3.5
